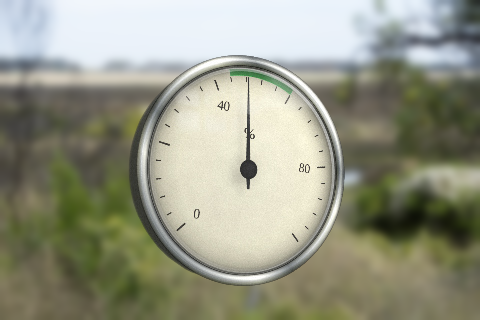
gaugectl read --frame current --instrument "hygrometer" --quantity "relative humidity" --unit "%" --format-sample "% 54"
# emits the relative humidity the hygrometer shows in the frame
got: % 48
